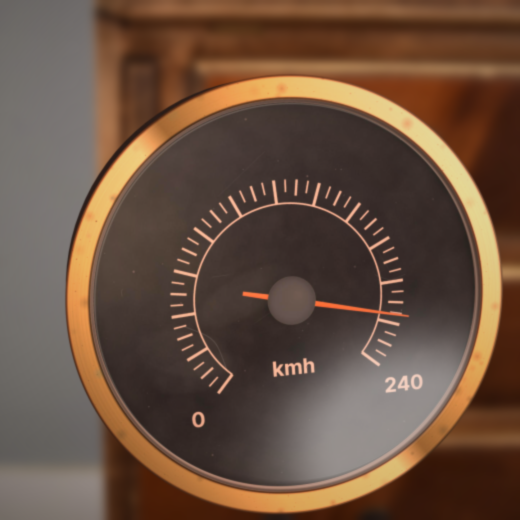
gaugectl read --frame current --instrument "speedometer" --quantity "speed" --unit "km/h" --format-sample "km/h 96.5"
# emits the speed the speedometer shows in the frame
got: km/h 215
